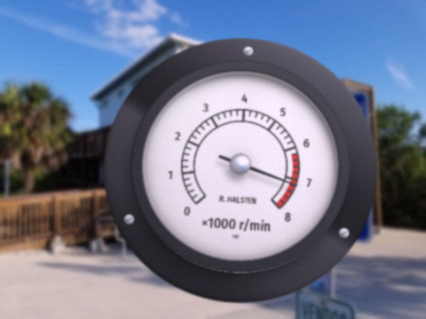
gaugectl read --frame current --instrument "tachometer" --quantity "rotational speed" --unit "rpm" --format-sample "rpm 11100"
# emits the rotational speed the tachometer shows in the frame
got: rpm 7200
